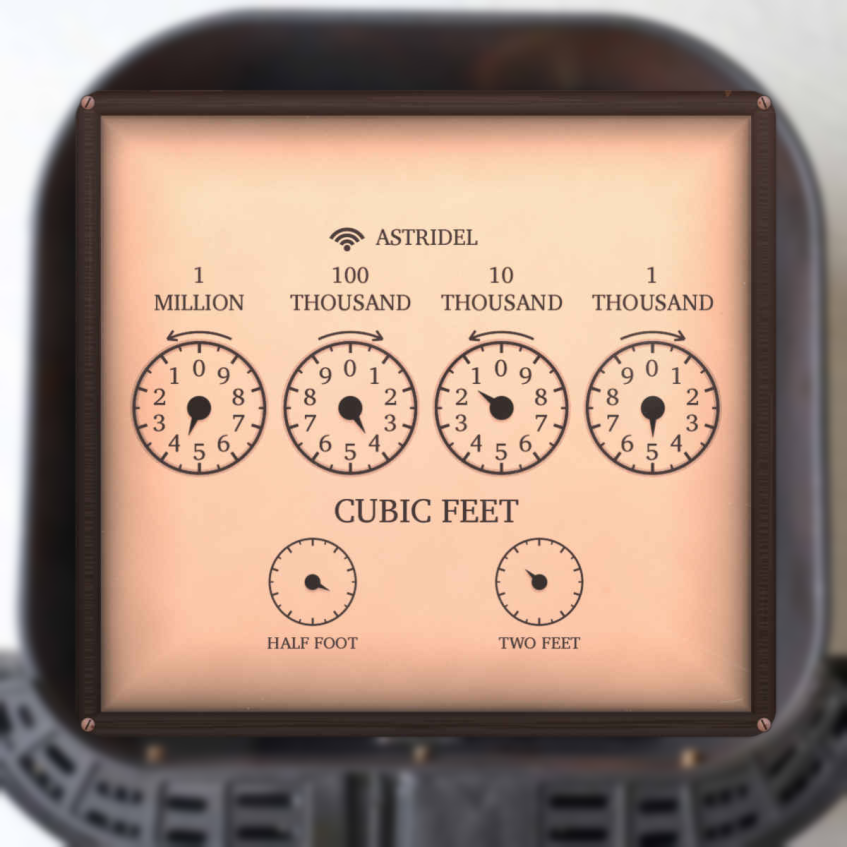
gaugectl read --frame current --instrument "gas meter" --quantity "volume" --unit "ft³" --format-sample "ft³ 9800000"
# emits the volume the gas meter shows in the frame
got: ft³ 441500
